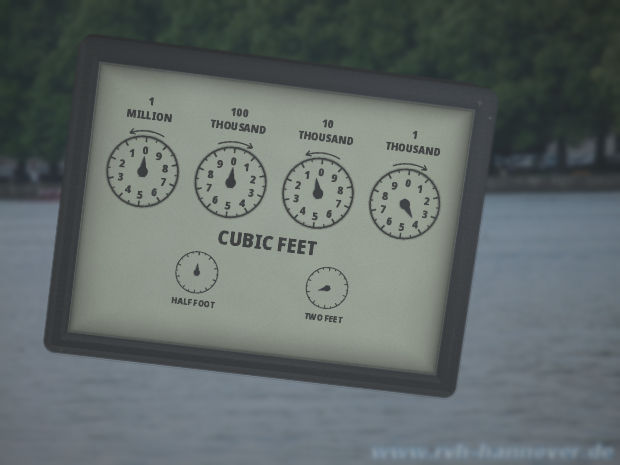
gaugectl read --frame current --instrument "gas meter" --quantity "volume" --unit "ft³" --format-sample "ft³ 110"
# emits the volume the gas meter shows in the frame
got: ft³ 400
